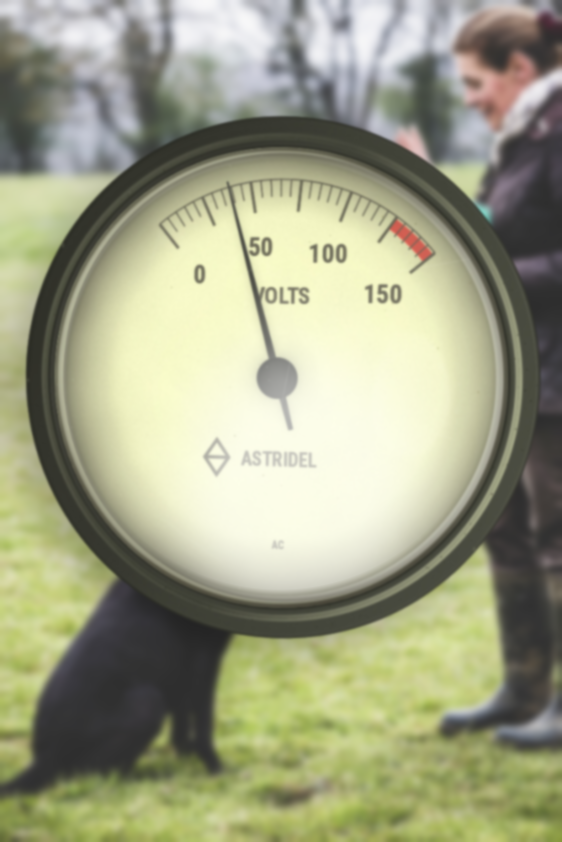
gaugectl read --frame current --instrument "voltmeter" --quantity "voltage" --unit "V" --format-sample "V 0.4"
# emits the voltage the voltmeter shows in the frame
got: V 40
